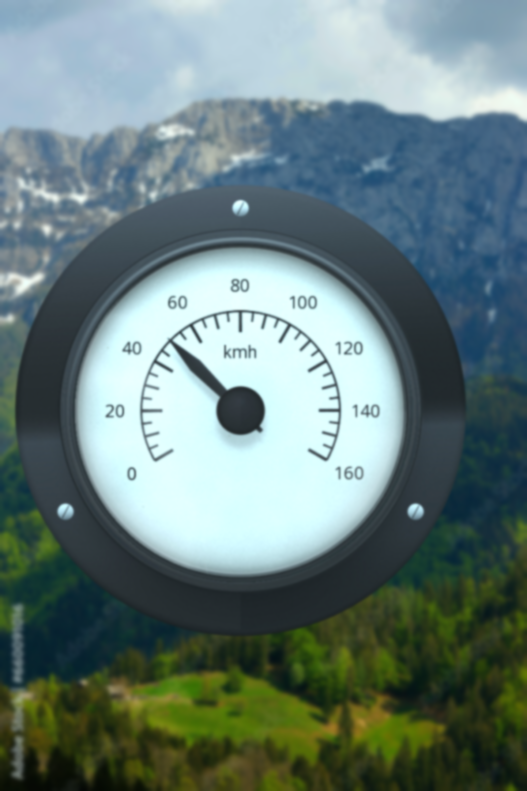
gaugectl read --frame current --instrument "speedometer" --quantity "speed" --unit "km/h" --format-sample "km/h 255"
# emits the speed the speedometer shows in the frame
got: km/h 50
